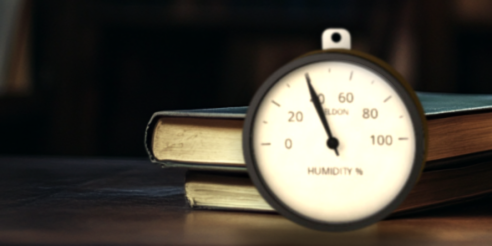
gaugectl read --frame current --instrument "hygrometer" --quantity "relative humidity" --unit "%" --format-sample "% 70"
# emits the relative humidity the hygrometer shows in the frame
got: % 40
